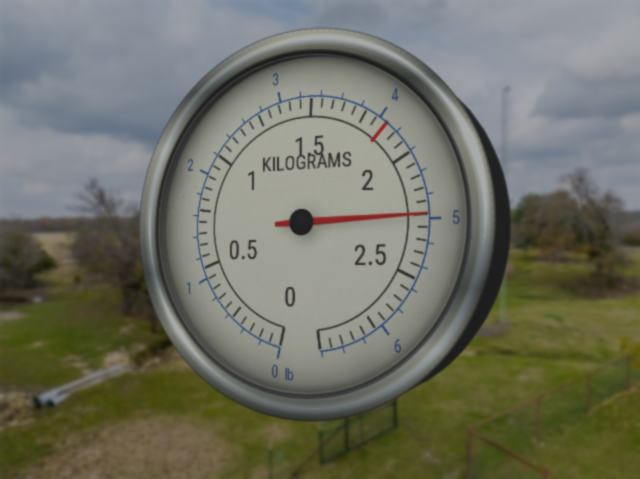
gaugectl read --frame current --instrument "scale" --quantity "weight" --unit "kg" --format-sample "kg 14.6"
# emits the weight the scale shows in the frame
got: kg 2.25
